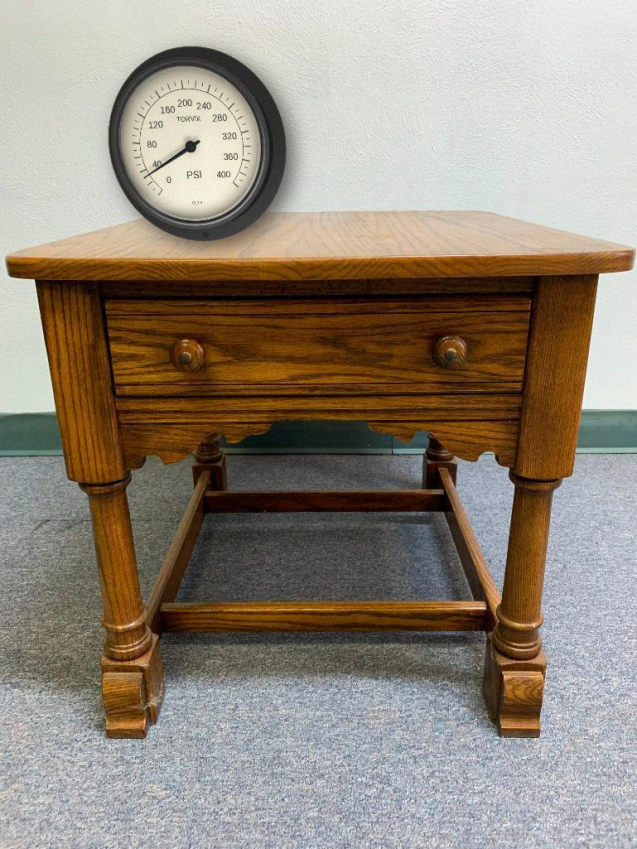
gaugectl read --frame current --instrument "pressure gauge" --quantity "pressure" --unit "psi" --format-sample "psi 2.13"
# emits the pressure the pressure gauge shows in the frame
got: psi 30
